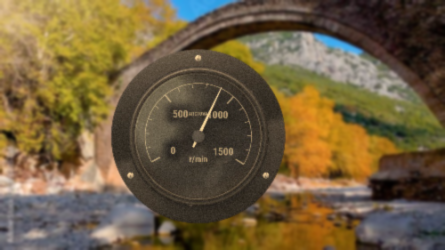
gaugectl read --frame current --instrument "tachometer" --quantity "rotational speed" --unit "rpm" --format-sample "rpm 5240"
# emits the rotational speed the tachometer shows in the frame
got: rpm 900
